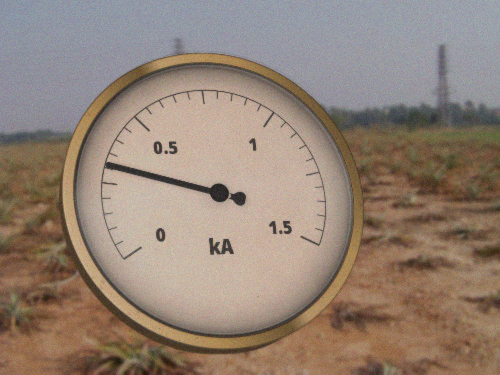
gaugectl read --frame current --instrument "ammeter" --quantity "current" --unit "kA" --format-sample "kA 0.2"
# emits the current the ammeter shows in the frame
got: kA 0.3
